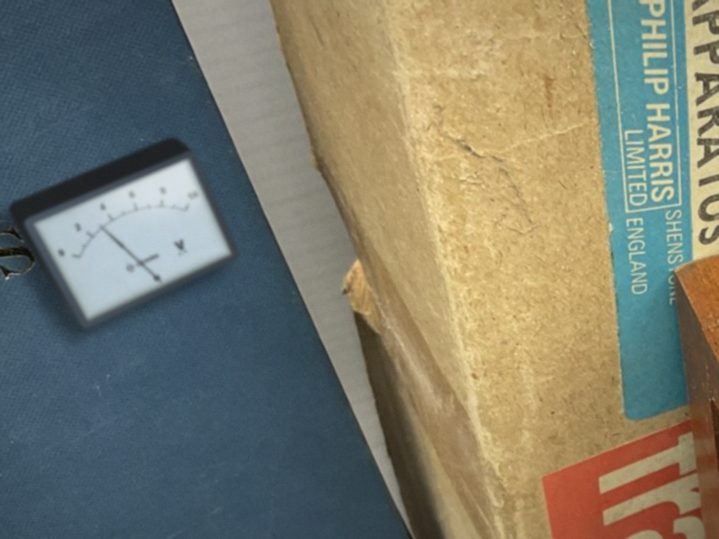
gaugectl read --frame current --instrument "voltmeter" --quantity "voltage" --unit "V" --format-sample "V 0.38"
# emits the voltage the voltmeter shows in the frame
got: V 3
